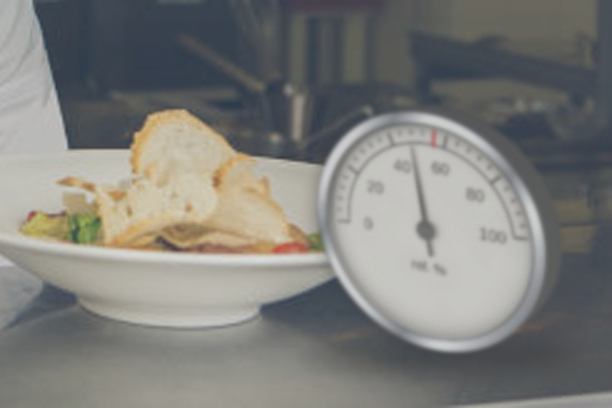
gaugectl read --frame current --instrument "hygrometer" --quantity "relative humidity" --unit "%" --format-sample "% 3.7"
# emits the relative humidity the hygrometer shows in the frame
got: % 48
